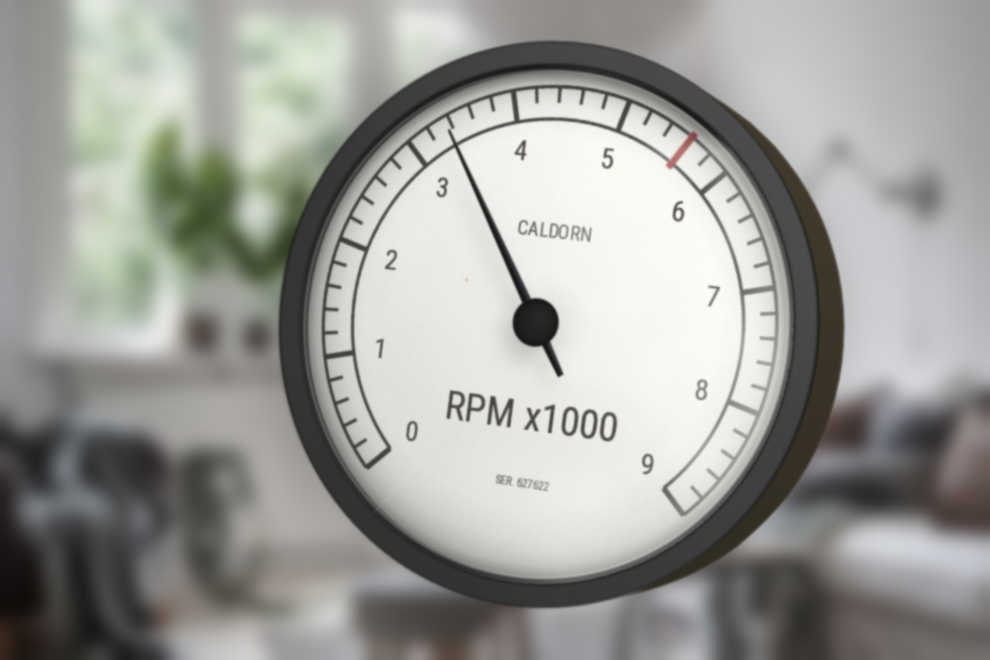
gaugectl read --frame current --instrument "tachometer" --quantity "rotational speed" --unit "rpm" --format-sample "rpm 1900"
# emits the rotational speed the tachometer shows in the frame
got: rpm 3400
